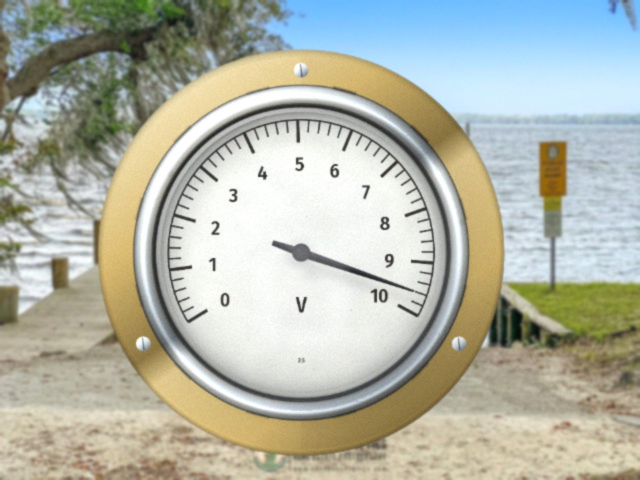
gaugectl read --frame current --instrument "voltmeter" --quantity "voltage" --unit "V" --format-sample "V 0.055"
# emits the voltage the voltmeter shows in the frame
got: V 9.6
